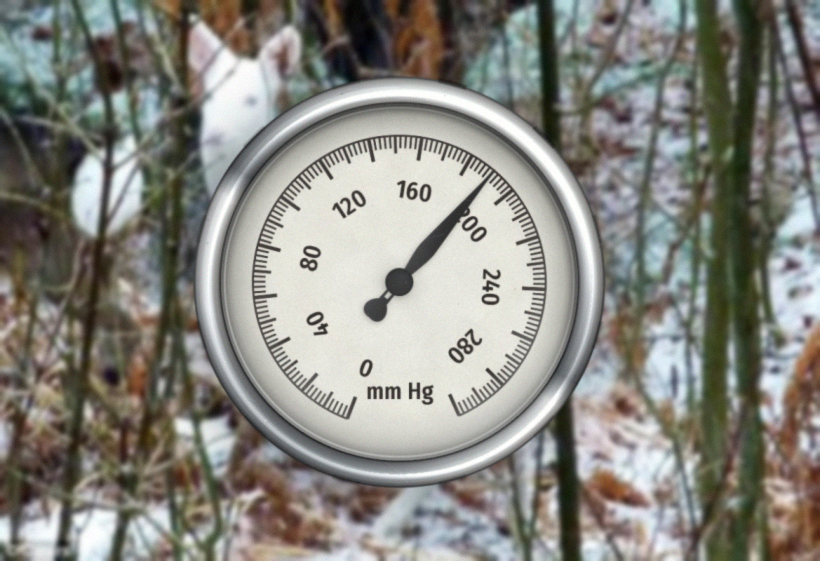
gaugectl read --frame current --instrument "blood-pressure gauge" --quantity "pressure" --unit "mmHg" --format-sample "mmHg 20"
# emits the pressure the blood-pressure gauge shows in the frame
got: mmHg 190
